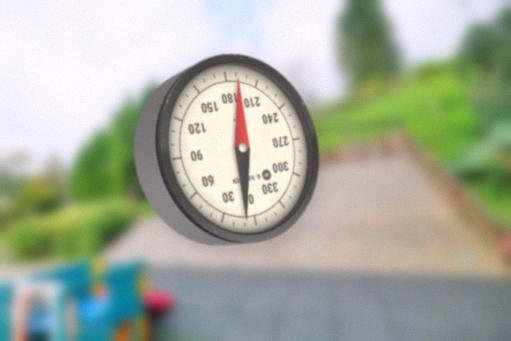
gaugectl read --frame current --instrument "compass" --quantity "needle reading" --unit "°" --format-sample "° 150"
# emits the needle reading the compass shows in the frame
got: ° 190
